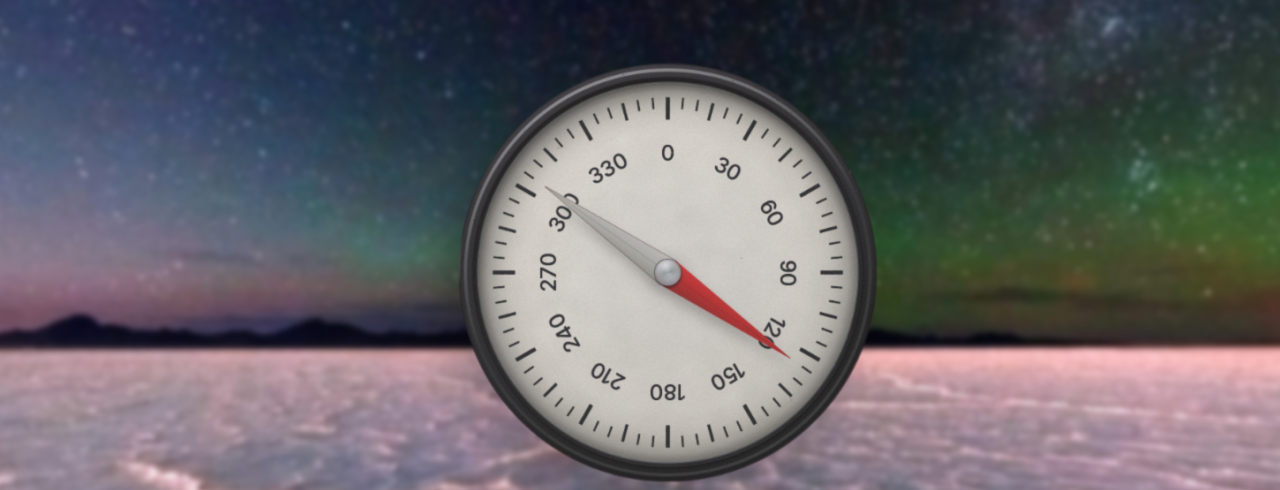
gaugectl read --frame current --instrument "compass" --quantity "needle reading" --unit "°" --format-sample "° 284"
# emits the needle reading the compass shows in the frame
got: ° 125
